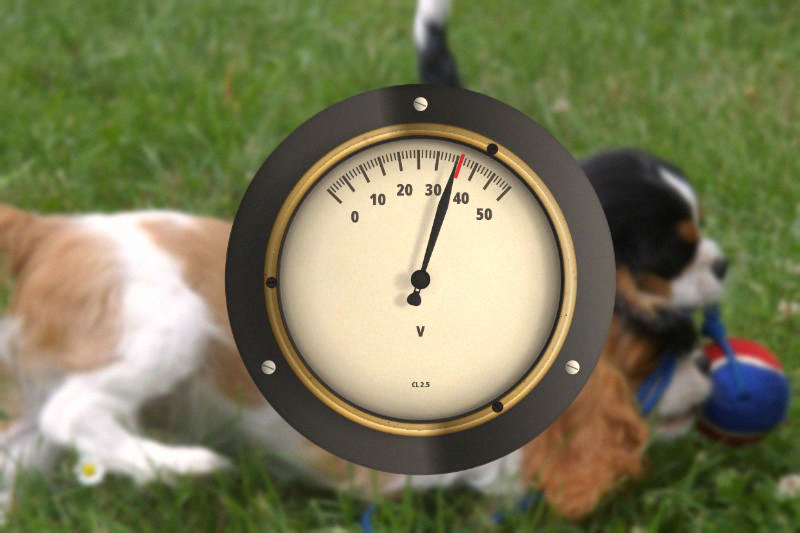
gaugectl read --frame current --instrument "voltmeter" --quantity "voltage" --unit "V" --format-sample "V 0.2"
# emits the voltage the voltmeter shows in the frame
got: V 35
